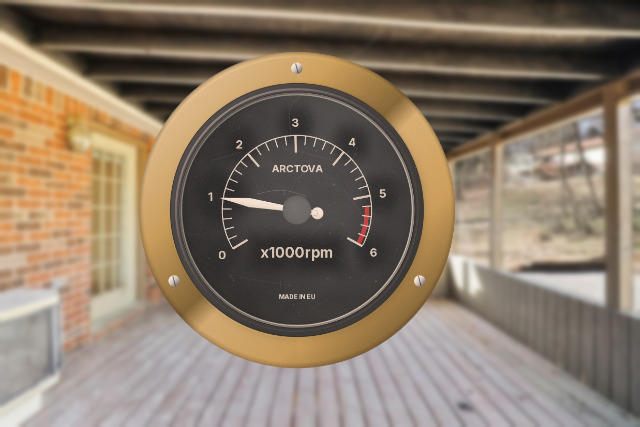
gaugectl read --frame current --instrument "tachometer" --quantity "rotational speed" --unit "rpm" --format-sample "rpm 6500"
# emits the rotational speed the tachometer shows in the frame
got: rpm 1000
